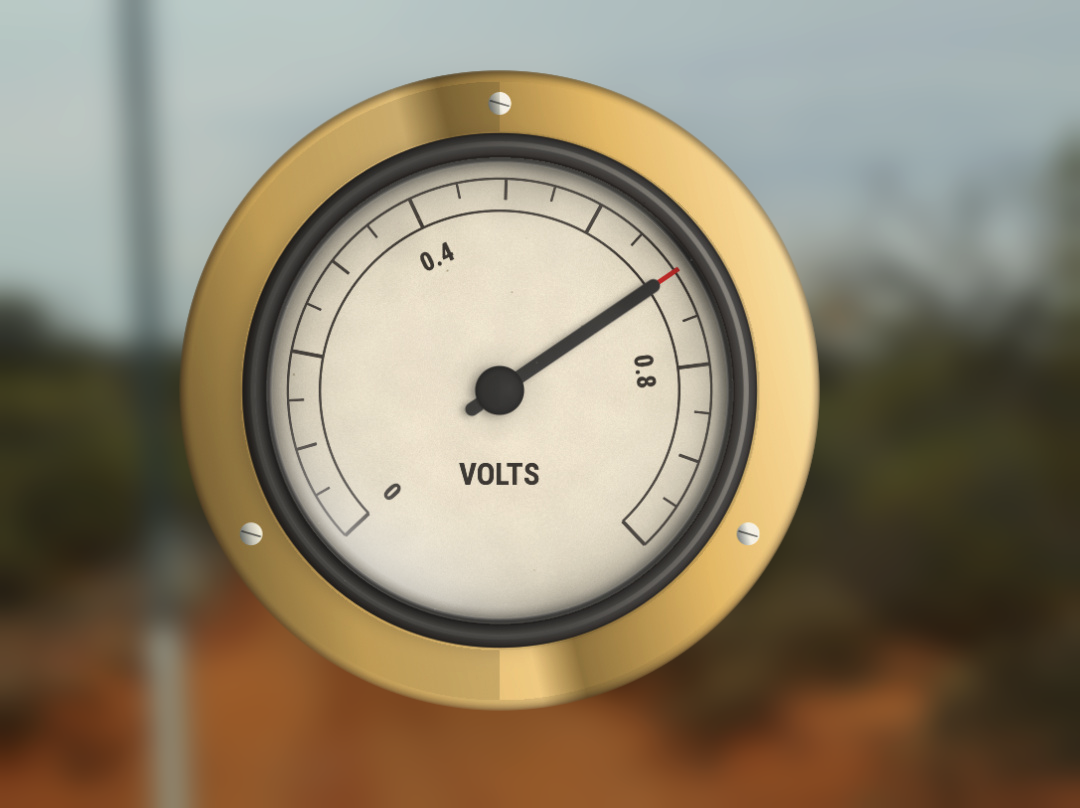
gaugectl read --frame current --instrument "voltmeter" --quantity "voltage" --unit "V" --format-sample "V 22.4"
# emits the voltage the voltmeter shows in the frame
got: V 0.7
